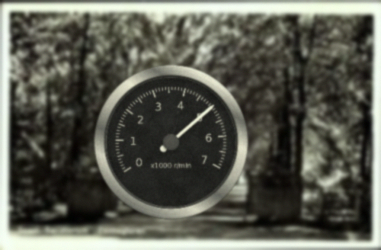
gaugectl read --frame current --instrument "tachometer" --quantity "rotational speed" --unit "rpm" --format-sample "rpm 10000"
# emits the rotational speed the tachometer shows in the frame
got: rpm 5000
